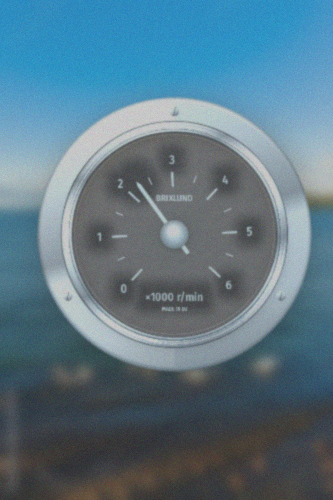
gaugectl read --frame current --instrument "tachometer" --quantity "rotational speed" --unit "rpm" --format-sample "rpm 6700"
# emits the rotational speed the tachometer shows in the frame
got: rpm 2250
